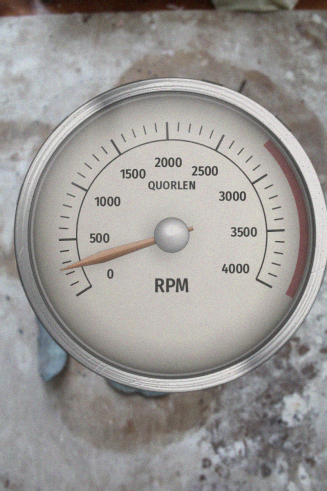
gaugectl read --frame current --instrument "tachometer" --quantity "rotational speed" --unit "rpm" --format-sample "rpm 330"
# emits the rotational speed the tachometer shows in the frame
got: rpm 250
